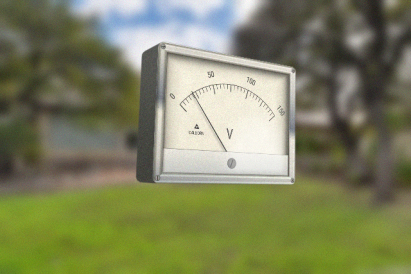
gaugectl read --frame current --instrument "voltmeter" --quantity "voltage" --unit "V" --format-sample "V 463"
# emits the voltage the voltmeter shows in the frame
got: V 20
